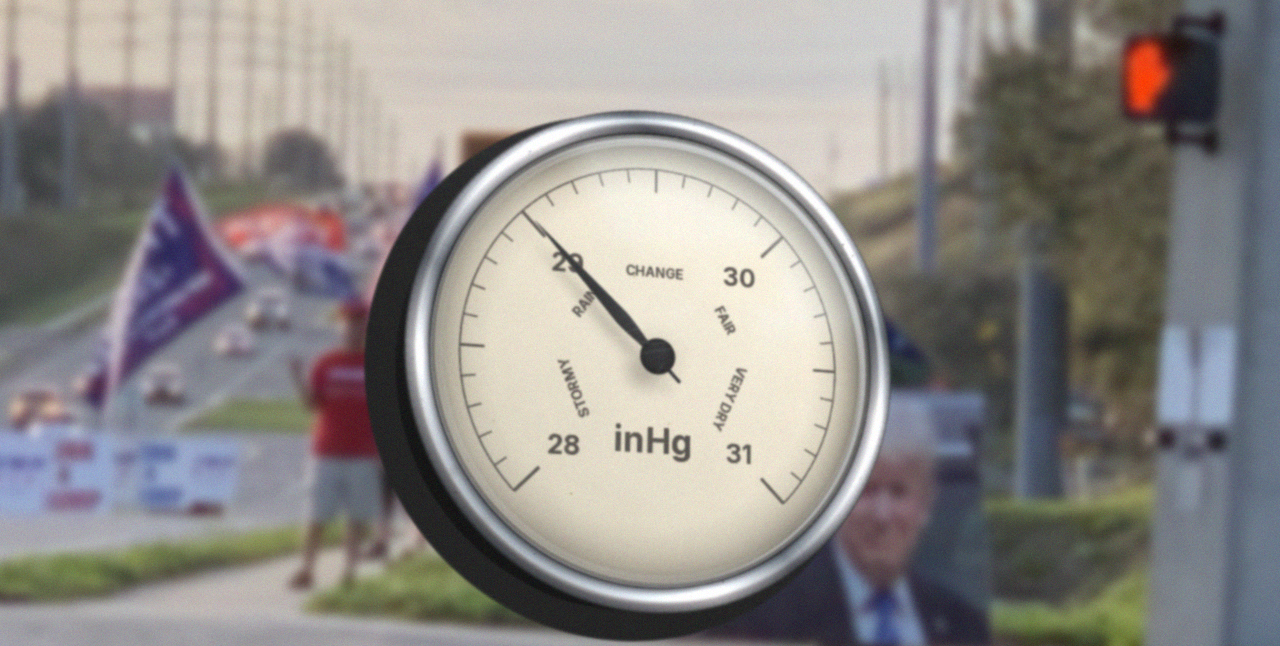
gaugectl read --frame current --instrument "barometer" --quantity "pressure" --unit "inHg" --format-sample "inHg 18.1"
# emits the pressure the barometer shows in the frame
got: inHg 29
